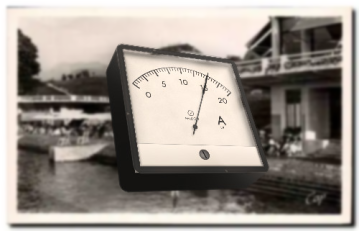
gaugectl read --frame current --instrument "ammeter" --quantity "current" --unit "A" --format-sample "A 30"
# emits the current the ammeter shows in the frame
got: A 15
